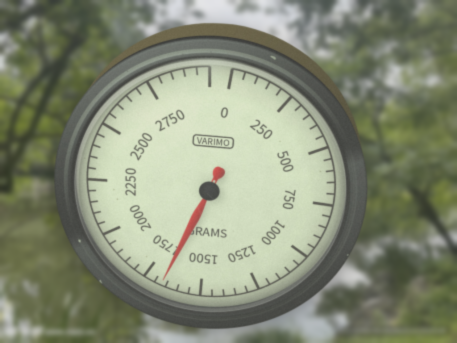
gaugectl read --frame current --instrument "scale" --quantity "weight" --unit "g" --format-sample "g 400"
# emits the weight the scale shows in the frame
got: g 1675
